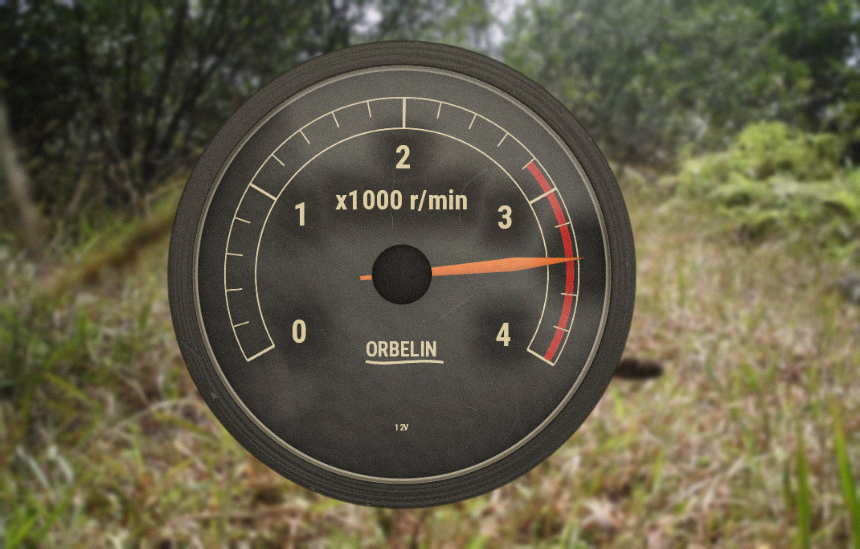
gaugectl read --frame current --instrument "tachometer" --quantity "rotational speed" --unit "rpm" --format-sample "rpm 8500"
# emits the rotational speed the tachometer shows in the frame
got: rpm 3400
